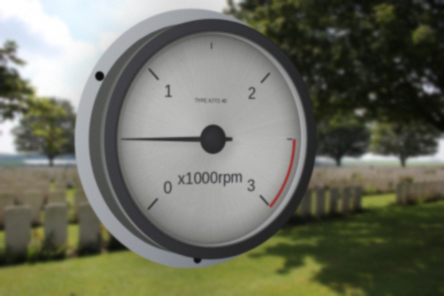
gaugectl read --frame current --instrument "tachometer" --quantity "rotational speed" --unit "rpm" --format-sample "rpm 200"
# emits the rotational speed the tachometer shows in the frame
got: rpm 500
